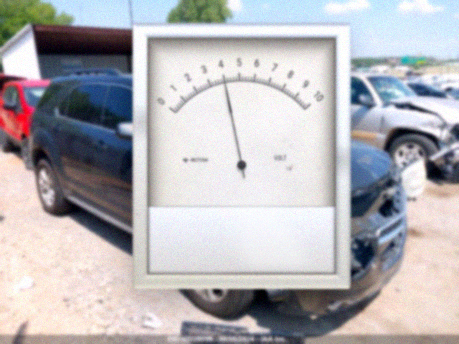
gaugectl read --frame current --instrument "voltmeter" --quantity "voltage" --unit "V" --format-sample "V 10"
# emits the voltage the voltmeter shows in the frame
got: V 4
